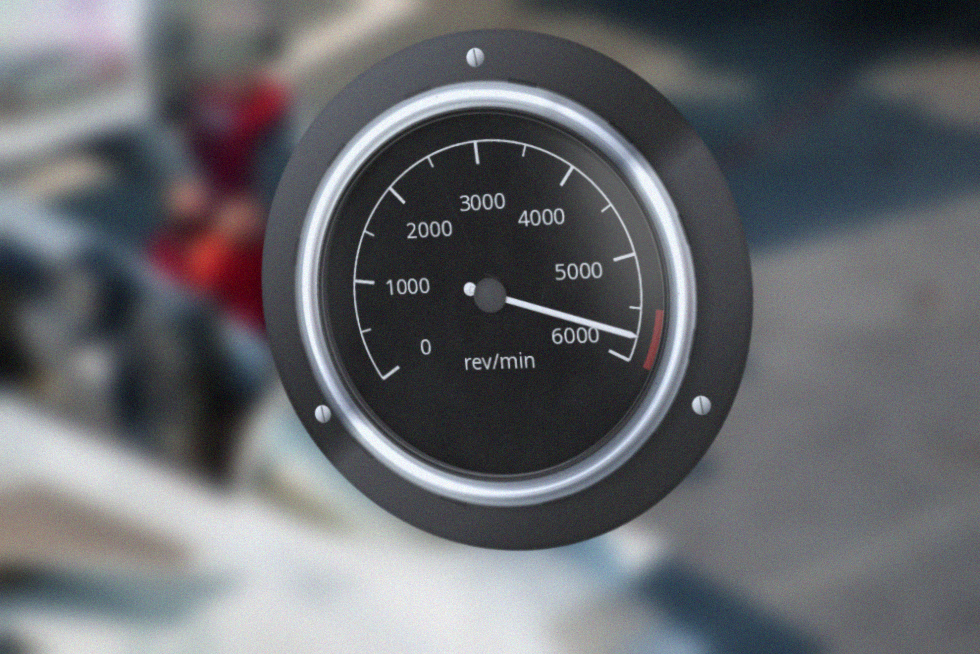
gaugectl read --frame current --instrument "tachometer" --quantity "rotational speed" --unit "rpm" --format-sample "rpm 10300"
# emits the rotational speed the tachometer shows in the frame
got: rpm 5750
